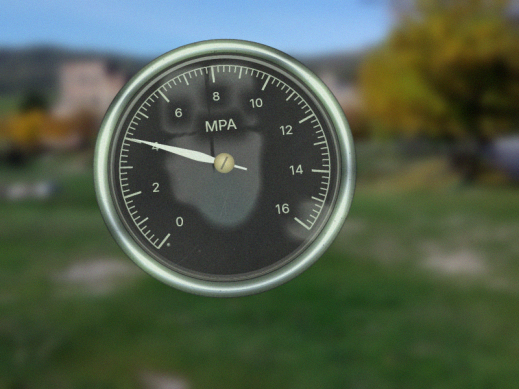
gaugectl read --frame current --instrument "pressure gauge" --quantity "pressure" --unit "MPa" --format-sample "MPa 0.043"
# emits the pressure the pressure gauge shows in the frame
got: MPa 4
